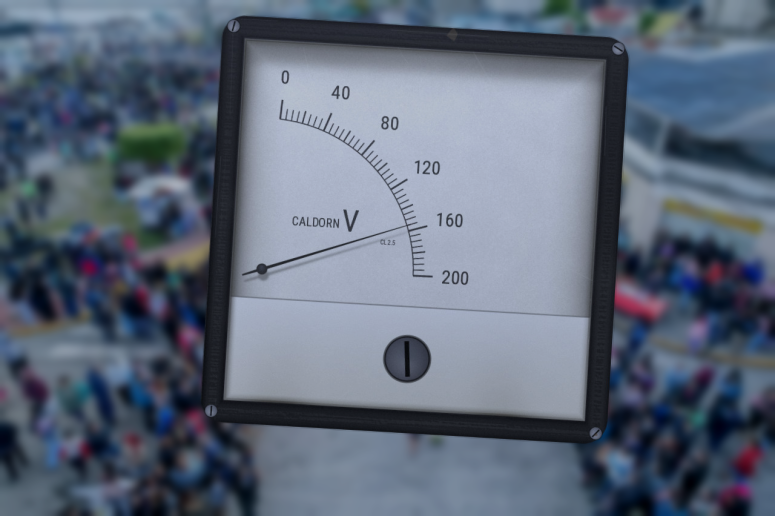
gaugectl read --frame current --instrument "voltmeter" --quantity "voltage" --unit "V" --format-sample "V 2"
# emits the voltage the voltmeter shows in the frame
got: V 155
